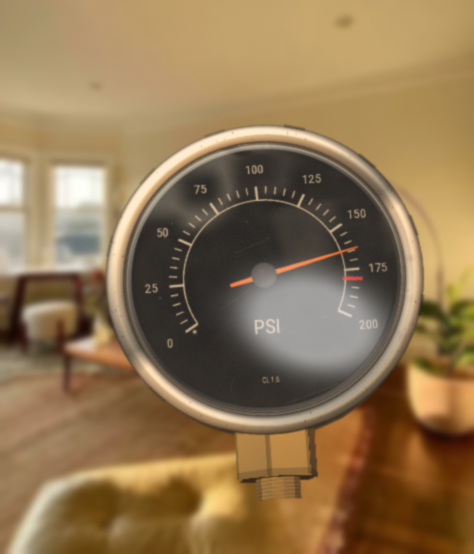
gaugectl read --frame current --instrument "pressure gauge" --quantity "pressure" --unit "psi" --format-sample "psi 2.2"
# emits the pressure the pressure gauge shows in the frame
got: psi 165
